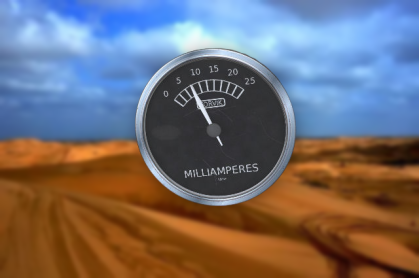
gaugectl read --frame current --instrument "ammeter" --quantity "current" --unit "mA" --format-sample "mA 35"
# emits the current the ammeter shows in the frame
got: mA 7.5
